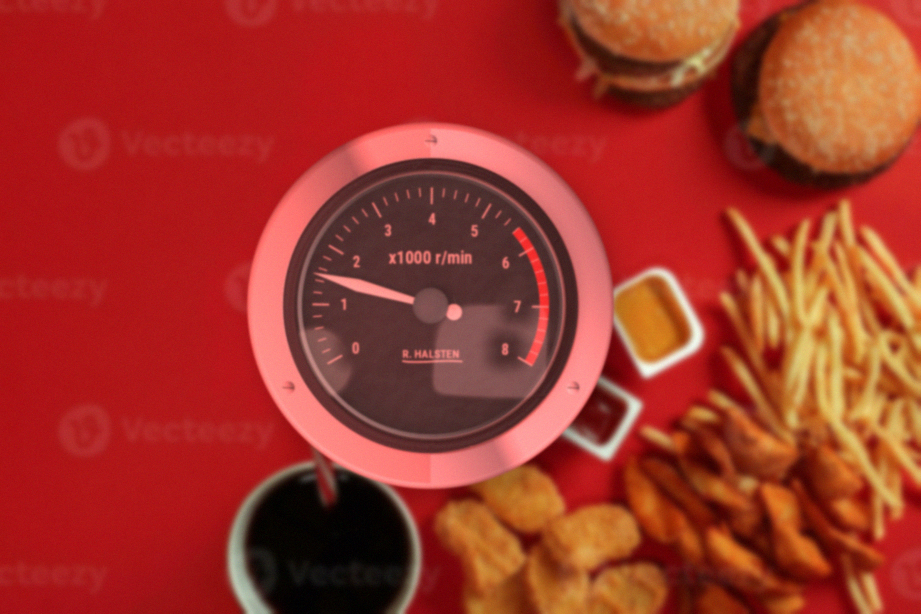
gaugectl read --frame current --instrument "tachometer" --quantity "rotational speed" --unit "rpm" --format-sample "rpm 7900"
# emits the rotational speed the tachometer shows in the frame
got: rpm 1500
